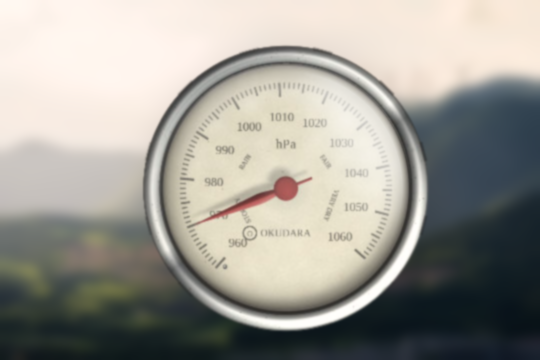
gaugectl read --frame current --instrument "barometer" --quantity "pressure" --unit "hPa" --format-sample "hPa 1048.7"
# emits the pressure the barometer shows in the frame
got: hPa 970
